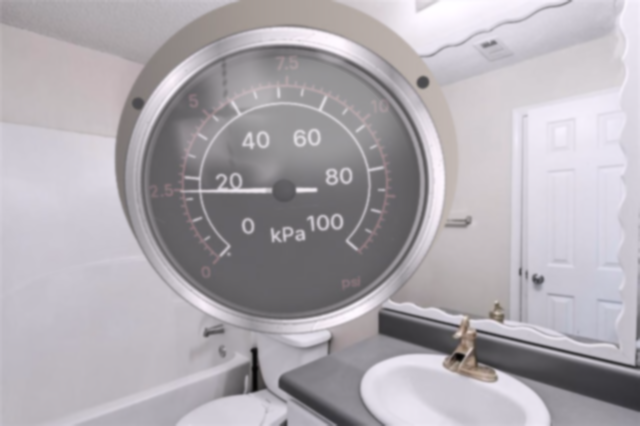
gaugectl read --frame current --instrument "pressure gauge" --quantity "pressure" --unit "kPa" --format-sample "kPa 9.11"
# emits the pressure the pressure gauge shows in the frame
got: kPa 17.5
